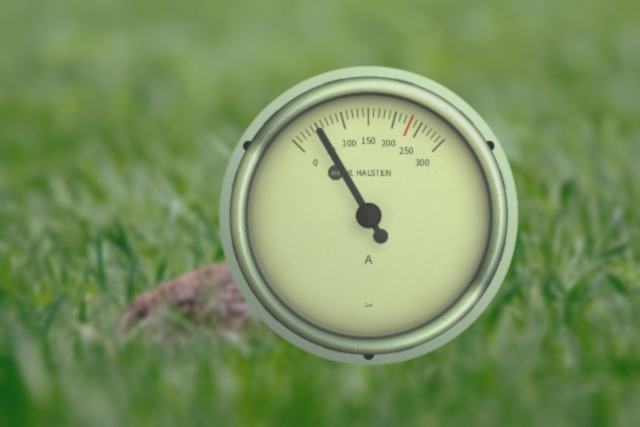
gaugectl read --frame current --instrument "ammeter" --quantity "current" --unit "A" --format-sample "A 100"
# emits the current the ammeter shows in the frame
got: A 50
